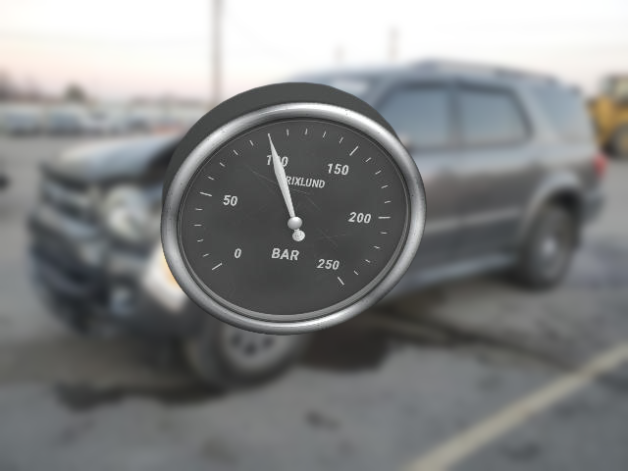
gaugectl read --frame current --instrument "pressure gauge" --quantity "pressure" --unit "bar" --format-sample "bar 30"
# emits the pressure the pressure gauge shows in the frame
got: bar 100
